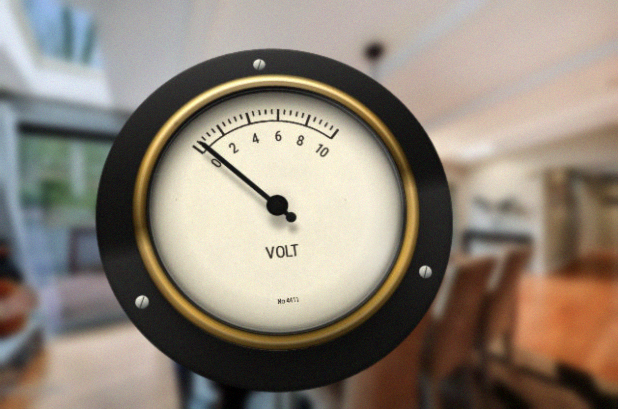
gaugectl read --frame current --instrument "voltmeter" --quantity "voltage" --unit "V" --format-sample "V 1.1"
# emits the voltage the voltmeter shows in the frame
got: V 0.4
